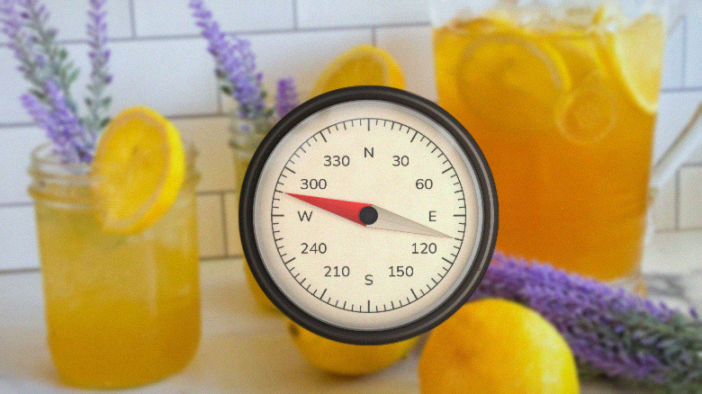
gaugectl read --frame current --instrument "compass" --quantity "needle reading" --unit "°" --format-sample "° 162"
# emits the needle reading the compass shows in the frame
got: ° 285
